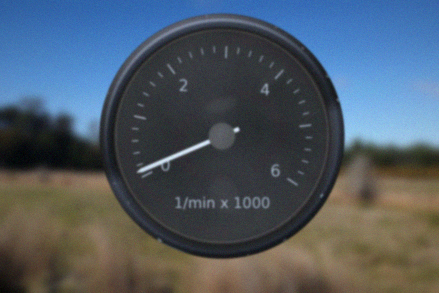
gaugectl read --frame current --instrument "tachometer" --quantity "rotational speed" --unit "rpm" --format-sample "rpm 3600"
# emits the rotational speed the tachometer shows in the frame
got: rpm 100
